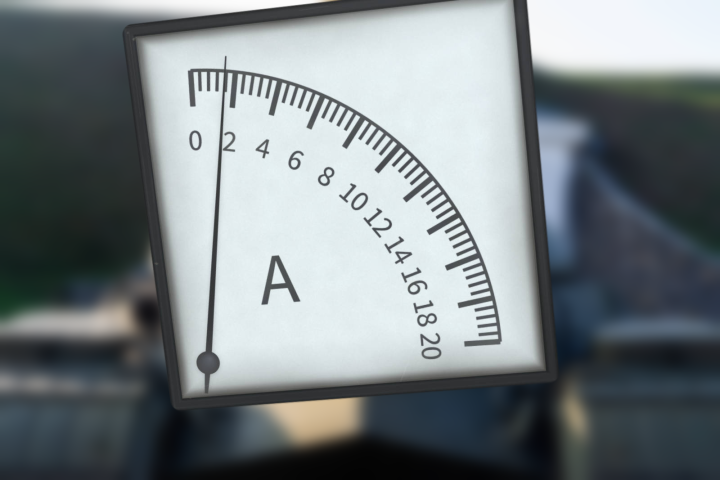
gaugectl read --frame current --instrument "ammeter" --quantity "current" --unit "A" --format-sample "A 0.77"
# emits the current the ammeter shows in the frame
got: A 1.6
